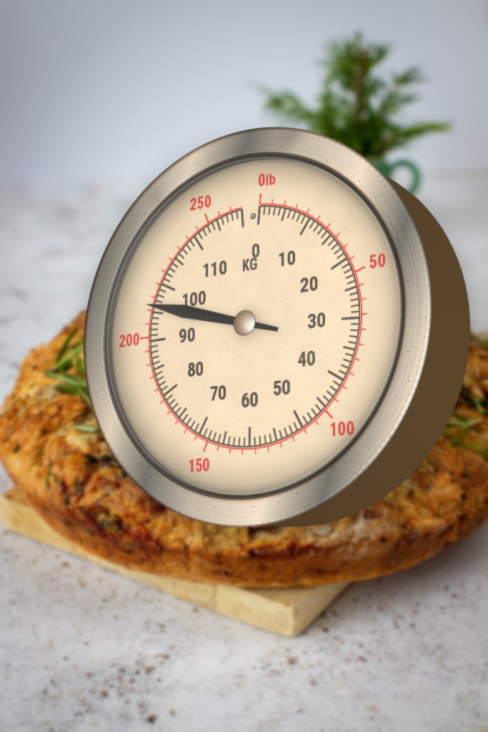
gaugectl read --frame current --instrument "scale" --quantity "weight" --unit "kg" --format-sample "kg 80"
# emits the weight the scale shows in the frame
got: kg 96
